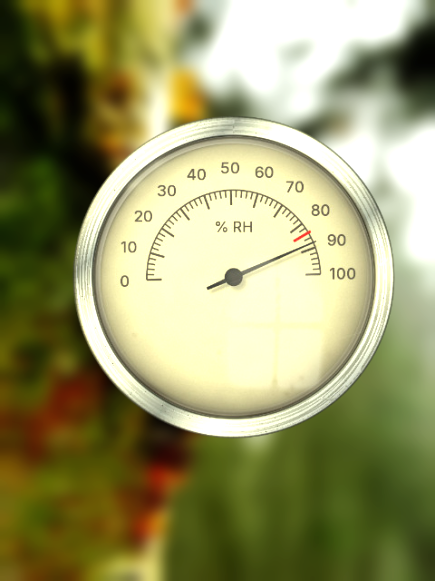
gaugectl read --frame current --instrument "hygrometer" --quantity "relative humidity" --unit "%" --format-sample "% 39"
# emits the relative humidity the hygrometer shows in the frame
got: % 88
